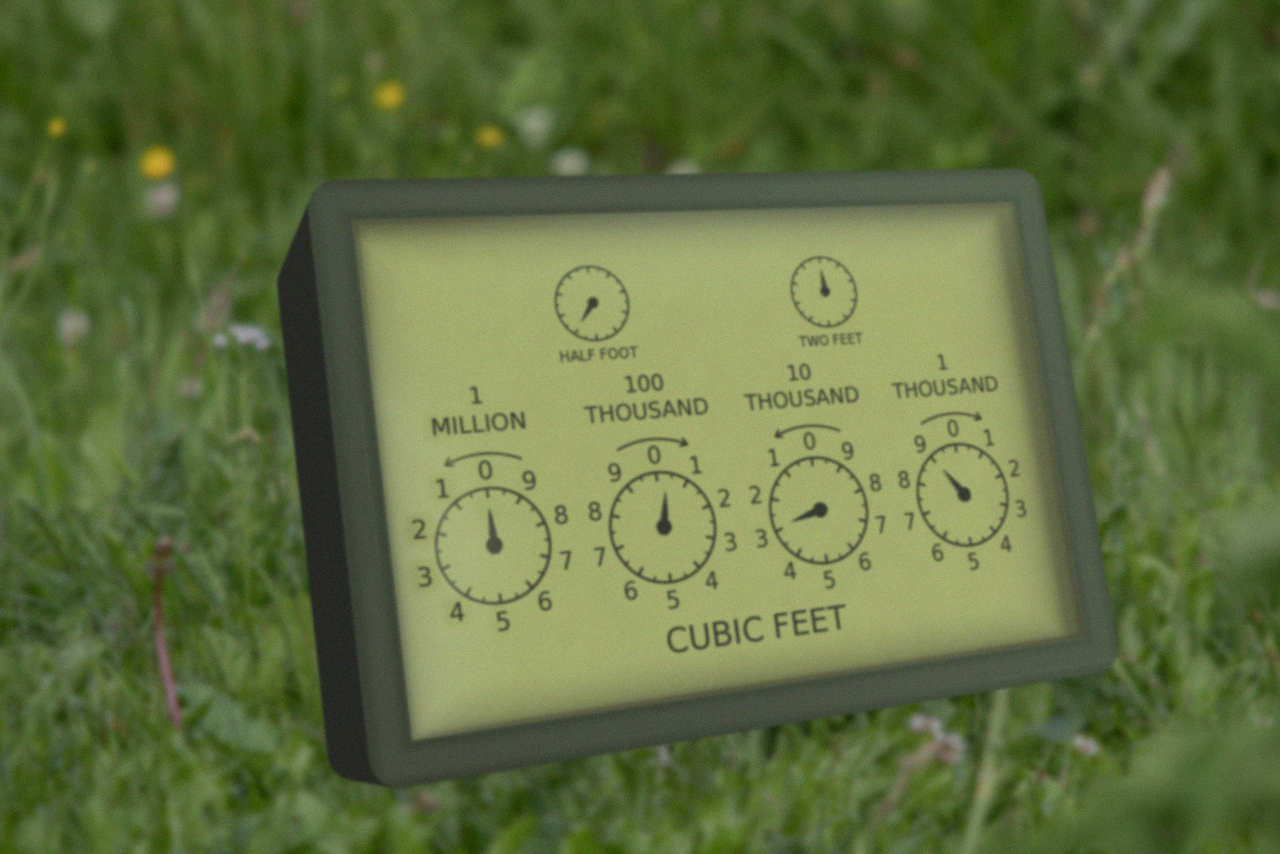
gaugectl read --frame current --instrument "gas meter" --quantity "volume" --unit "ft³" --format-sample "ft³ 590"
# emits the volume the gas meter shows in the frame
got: ft³ 2900
